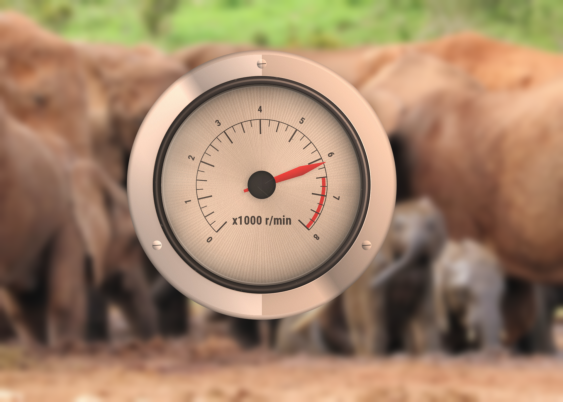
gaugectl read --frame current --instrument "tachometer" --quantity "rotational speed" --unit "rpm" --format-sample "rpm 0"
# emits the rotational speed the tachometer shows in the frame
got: rpm 6125
